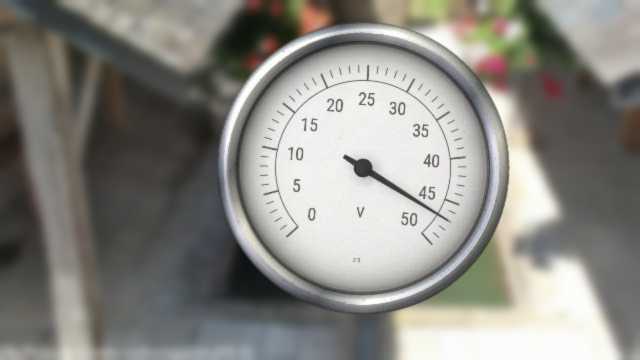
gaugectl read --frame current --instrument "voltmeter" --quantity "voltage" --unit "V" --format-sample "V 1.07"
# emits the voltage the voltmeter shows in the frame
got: V 47
